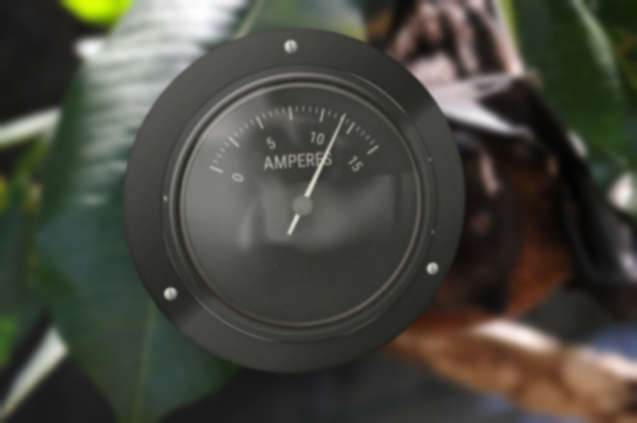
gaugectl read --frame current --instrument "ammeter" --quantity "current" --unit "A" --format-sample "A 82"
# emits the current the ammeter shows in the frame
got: A 11.5
